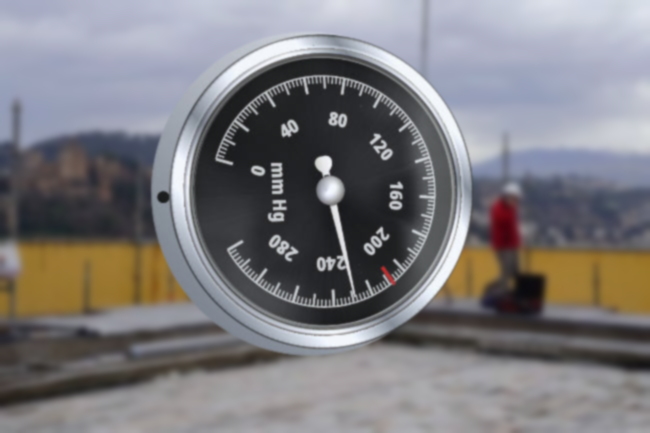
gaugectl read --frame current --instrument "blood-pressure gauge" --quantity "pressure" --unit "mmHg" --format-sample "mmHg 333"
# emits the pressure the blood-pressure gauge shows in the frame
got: mmHg 230
